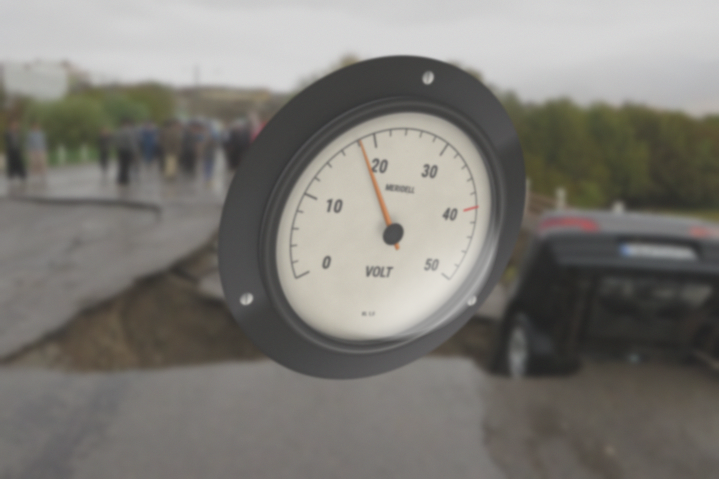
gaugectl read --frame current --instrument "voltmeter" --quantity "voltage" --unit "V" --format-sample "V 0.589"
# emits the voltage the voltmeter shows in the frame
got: V 18
